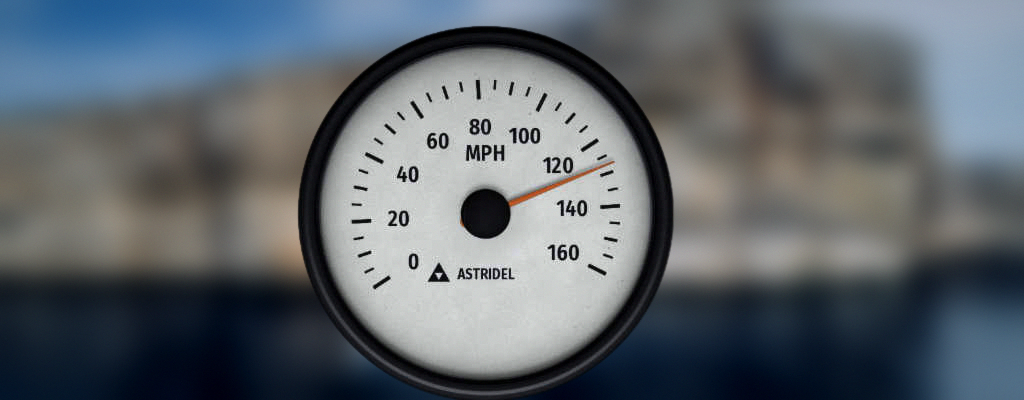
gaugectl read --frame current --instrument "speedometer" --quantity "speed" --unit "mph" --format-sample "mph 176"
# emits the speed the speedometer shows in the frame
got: mph 127.5
